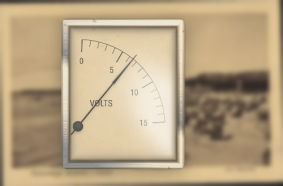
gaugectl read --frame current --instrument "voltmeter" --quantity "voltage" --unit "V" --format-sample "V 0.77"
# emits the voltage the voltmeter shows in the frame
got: V 6.5
